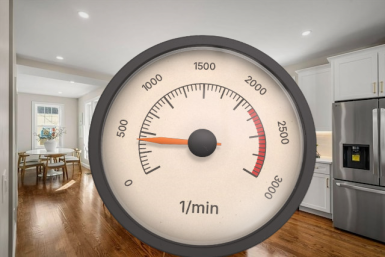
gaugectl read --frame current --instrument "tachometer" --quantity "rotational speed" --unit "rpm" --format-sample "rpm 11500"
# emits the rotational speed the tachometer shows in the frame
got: rpm 400
